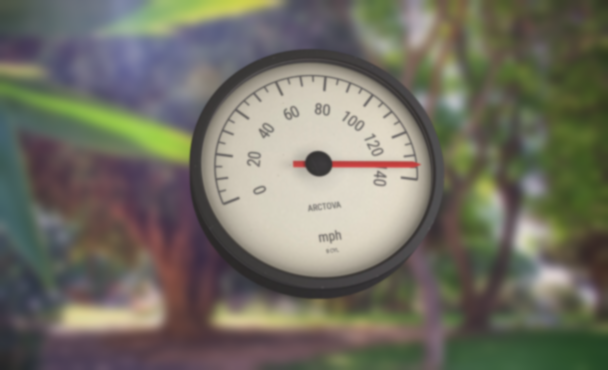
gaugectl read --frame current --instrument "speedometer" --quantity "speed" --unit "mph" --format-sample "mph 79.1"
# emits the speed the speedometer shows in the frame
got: mph 135
